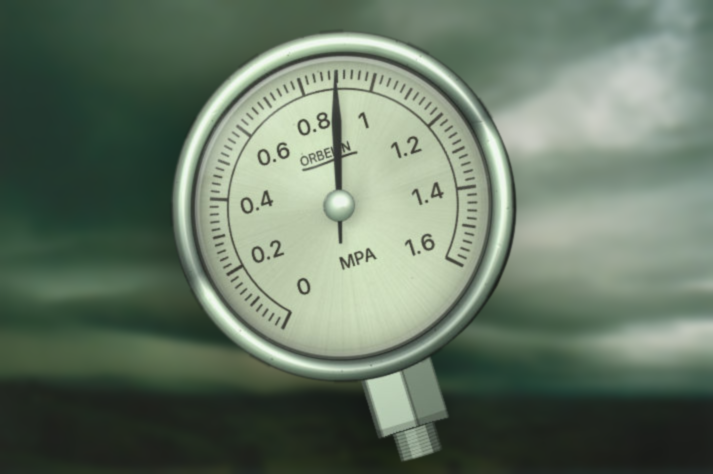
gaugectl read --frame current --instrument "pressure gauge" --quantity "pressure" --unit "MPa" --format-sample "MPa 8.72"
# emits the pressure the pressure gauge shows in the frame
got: MPa 0.9
